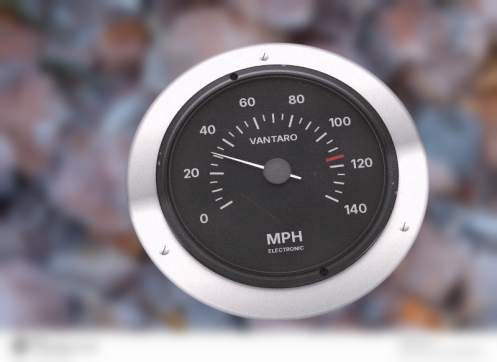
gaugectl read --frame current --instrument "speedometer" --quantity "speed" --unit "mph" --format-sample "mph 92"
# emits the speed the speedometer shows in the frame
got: mph 30
